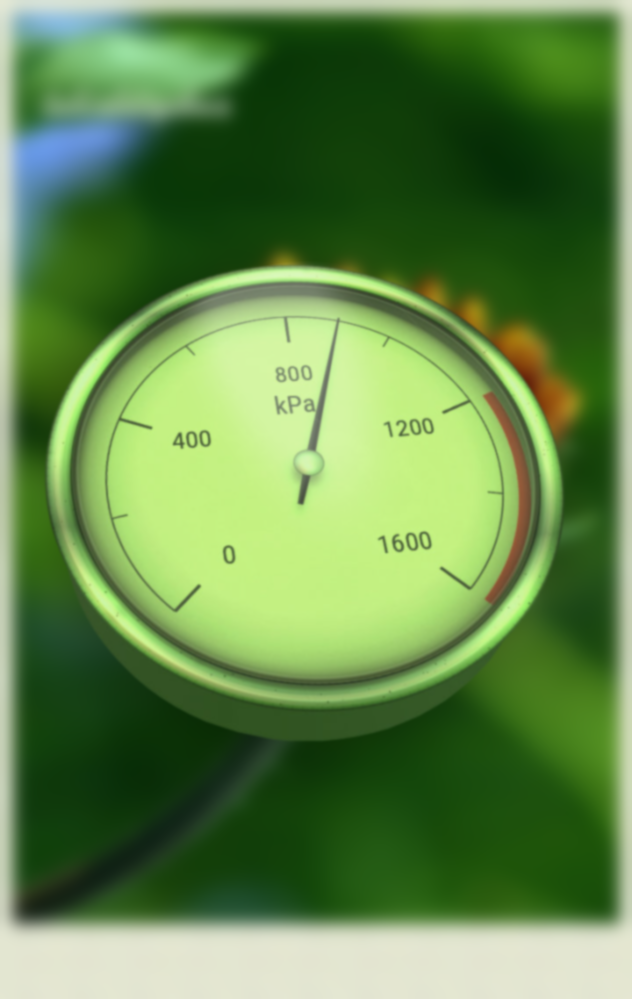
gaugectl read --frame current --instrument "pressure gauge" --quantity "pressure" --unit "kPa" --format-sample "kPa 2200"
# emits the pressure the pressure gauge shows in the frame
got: kPa 900
